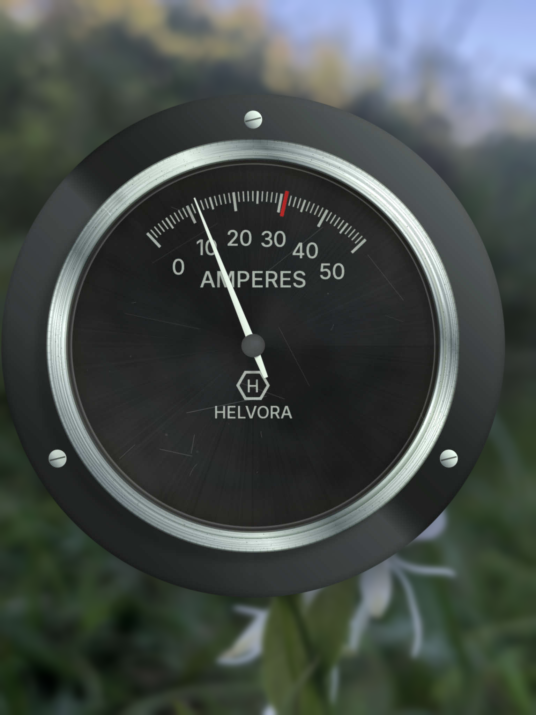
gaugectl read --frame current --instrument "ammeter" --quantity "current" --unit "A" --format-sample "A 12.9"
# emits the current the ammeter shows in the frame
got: A 12
